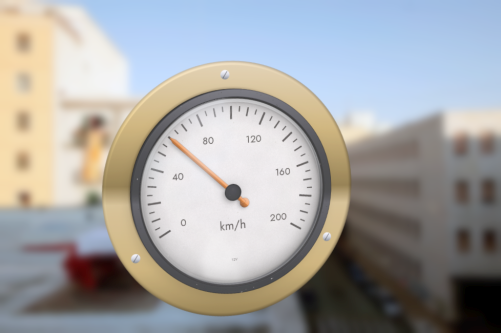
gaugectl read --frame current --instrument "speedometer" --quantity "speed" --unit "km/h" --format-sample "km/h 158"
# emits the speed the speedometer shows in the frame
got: km/h 60
